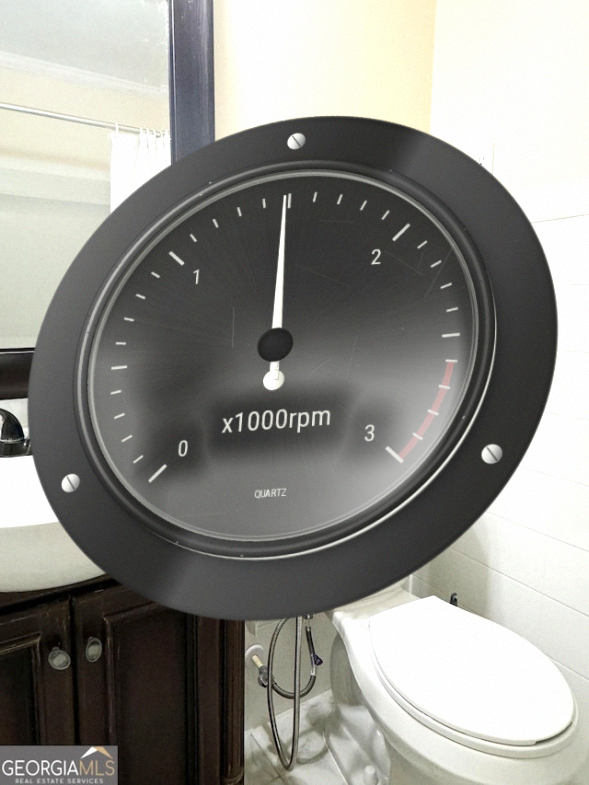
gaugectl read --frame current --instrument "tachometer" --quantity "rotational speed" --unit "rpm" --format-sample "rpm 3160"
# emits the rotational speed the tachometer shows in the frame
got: rpm 1500
